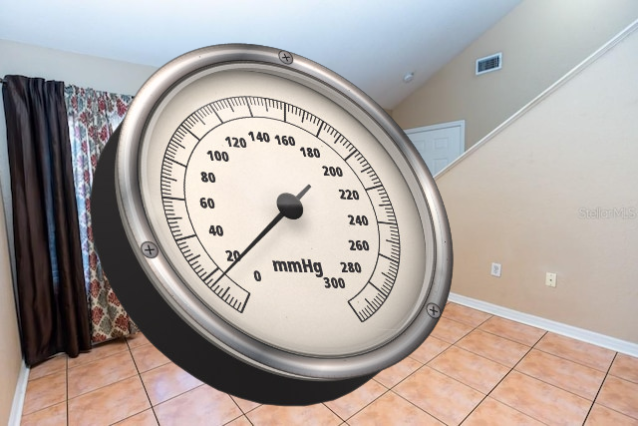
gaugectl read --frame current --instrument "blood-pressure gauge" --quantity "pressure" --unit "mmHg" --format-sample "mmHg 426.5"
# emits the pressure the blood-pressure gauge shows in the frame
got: mmHg 16
